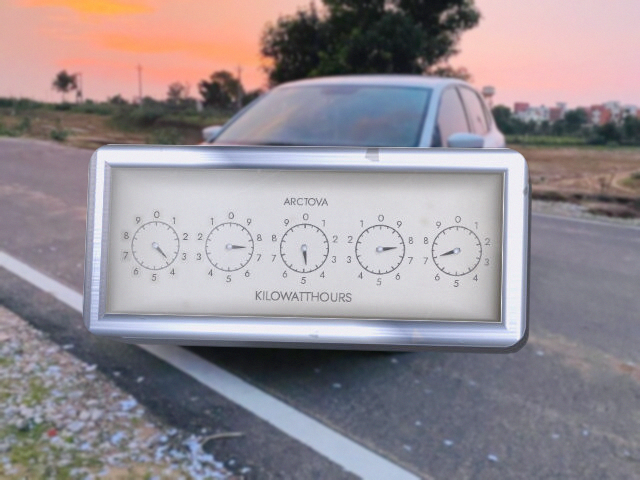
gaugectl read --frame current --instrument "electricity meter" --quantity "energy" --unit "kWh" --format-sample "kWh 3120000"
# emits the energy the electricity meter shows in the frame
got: kWh 37477
